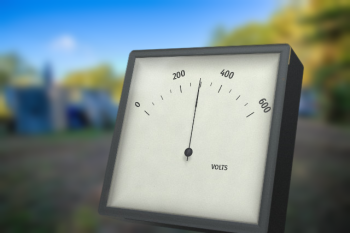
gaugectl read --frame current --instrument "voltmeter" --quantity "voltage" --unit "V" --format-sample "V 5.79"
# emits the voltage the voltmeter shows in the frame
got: V 300
